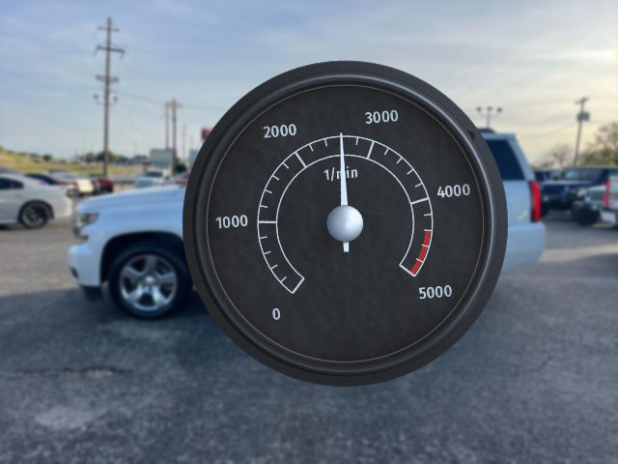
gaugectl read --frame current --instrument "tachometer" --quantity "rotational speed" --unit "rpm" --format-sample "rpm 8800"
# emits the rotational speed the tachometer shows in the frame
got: rpm 2600
